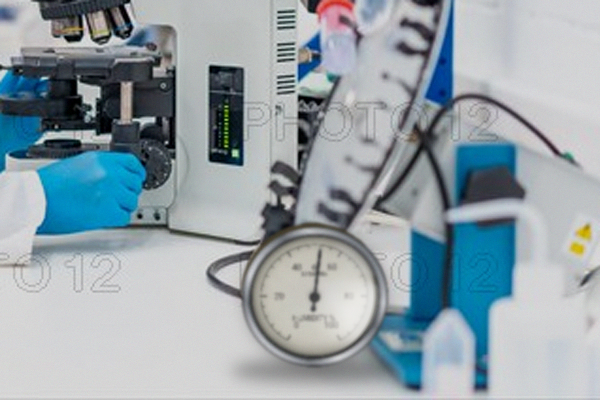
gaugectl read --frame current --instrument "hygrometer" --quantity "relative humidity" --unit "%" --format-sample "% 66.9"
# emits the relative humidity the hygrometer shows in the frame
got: % 52
